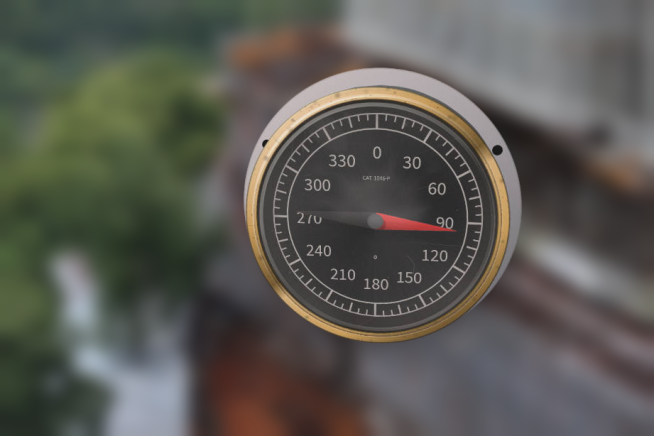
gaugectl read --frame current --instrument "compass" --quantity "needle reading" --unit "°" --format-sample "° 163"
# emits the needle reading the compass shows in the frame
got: ° 95
